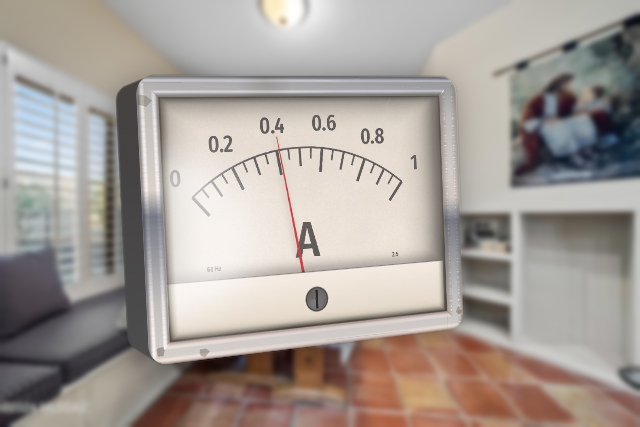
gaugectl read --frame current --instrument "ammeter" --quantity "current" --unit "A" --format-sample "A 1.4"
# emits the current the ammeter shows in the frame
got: A 0.4
